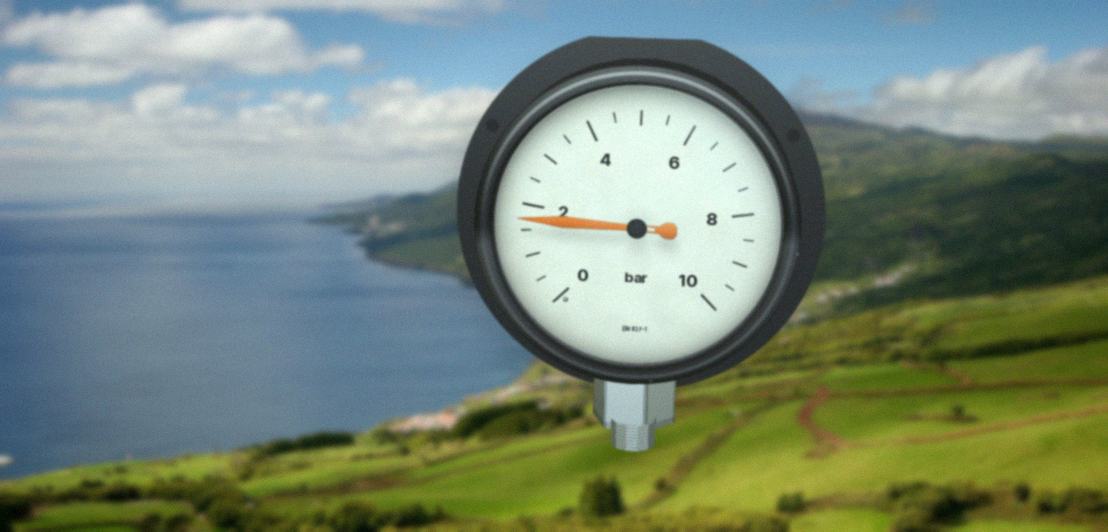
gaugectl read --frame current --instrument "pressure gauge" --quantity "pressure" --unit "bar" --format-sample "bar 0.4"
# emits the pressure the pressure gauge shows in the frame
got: bar 1.75
